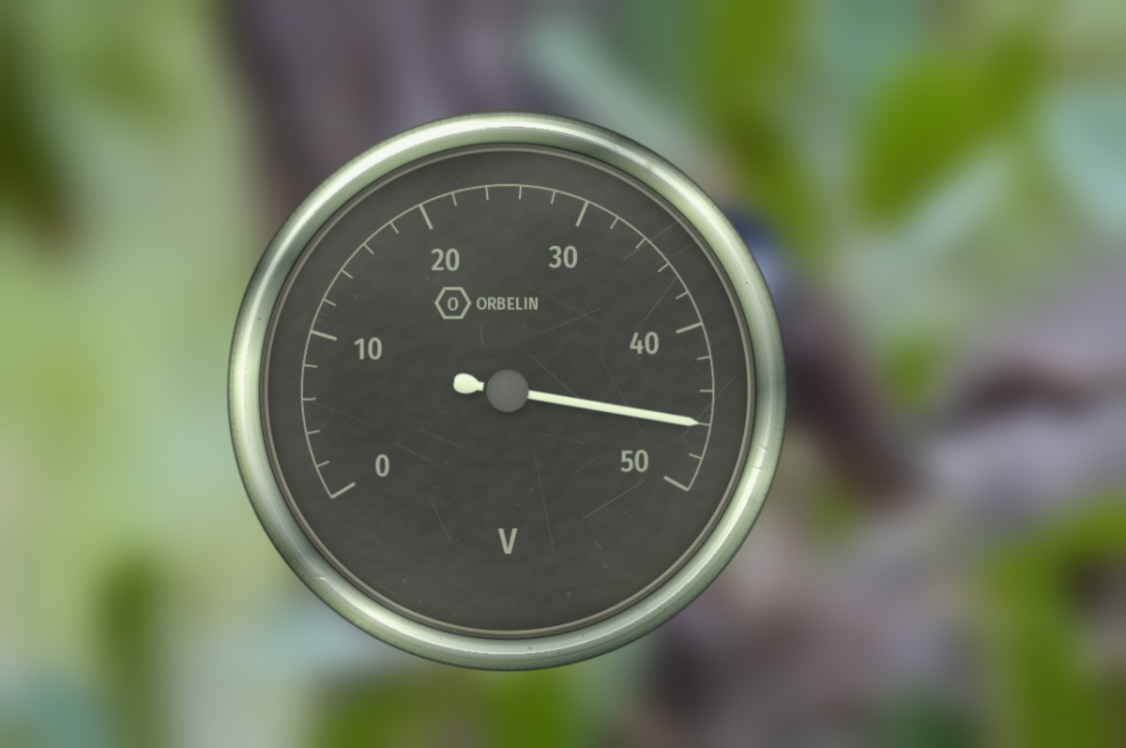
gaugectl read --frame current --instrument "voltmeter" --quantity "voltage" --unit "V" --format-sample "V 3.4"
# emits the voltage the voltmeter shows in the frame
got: V 46
